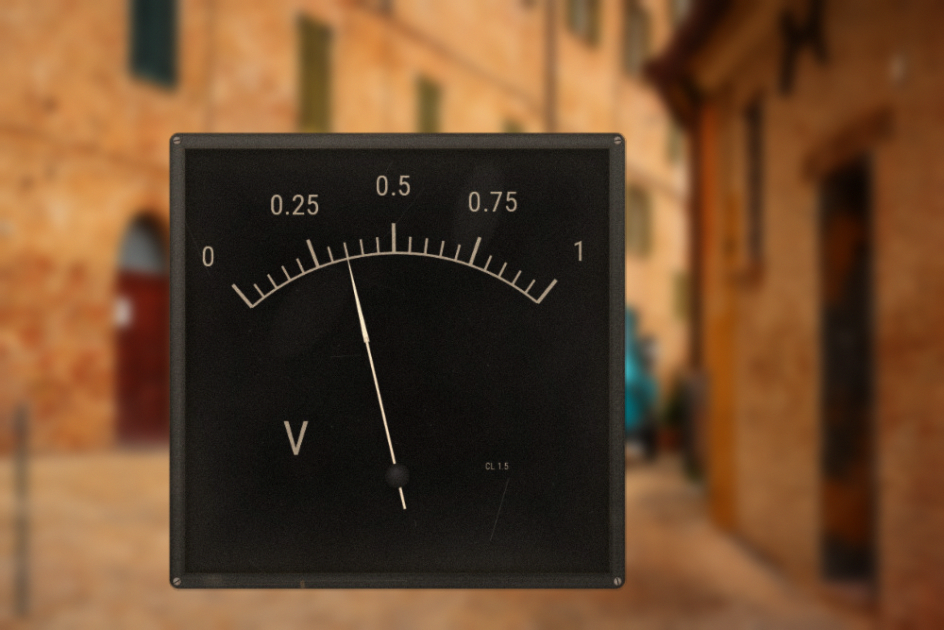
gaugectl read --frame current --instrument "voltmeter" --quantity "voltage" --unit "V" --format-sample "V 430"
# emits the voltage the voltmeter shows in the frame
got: V 0.35
